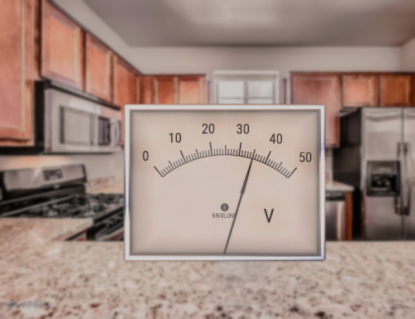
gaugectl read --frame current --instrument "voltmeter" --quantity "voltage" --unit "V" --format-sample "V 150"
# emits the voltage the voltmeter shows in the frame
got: V 35
